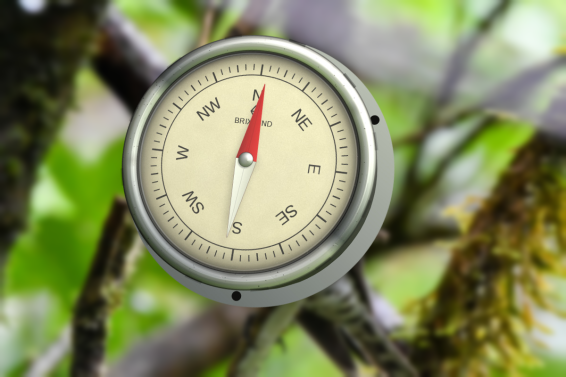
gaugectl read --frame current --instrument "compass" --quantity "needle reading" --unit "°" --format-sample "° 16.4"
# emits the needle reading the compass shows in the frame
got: ° 5
